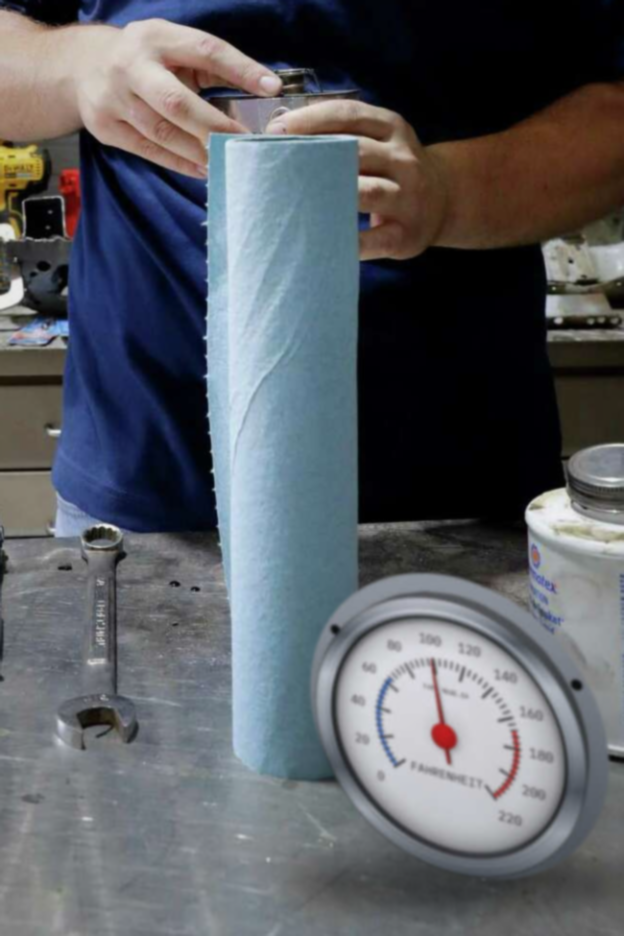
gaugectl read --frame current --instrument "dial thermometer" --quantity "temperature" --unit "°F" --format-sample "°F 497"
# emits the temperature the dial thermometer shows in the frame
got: °F 100
